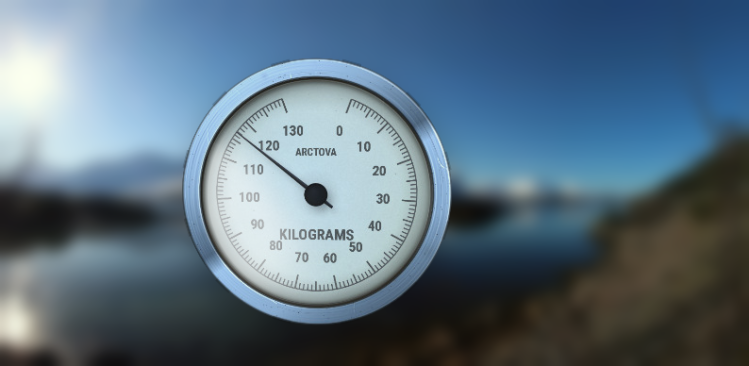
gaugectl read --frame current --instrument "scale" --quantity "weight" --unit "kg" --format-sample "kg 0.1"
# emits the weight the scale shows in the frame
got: kg 117
